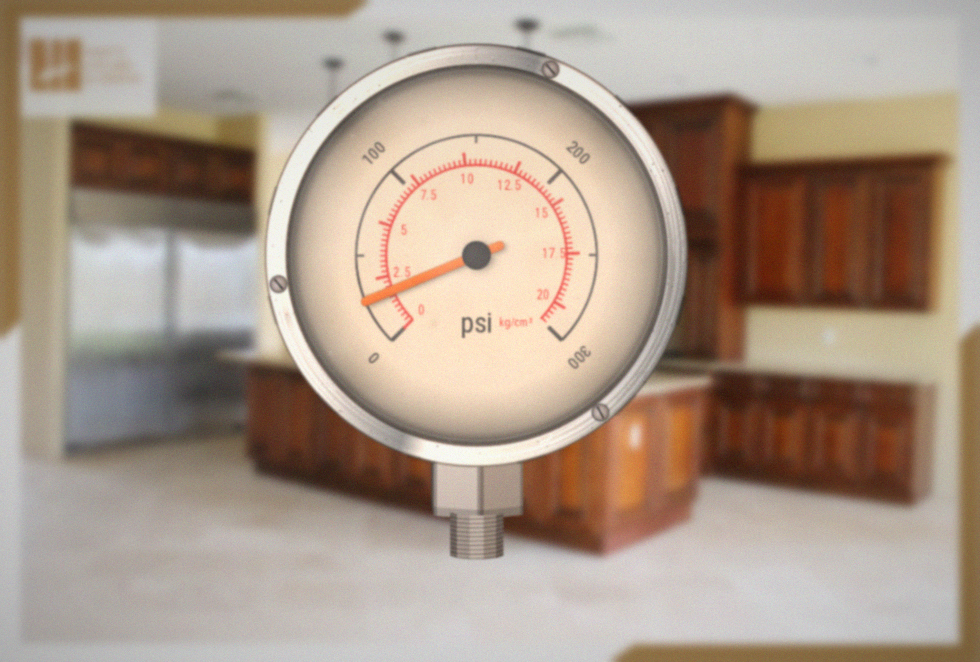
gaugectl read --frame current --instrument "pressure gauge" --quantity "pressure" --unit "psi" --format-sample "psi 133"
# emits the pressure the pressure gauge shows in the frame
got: psi 25
